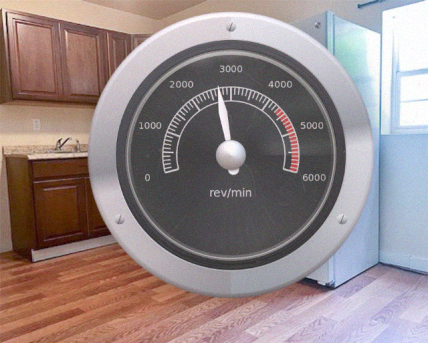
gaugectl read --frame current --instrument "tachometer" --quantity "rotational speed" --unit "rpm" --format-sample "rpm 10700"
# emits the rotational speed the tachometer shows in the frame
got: rpm 2700
